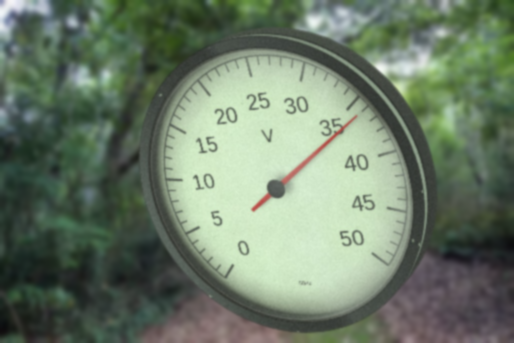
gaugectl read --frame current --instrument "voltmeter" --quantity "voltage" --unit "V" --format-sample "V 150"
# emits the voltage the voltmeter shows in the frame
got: V 36
